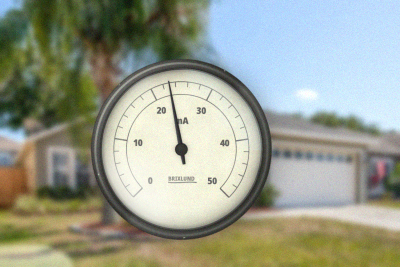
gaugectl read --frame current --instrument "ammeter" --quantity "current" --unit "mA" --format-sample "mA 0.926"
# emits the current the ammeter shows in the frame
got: mA 23
